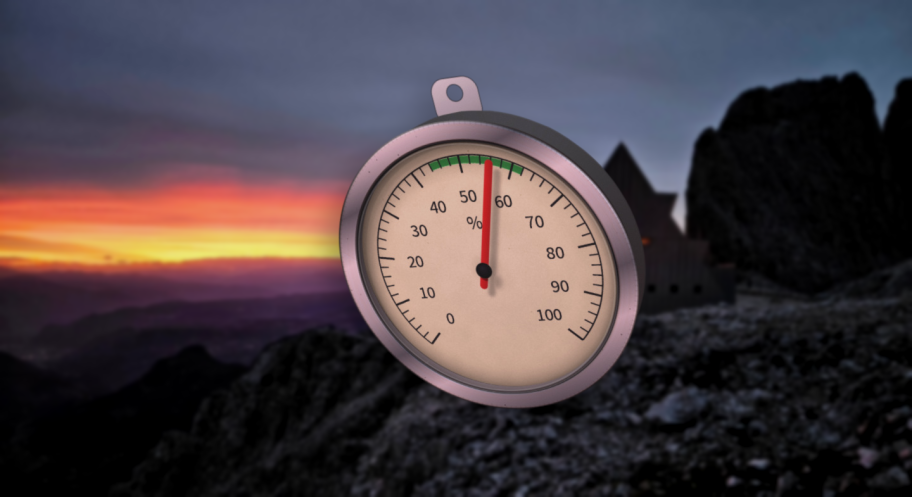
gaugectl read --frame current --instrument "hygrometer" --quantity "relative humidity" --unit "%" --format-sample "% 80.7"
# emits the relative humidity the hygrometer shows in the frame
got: % 56
